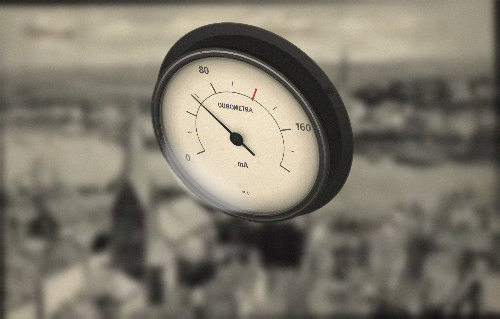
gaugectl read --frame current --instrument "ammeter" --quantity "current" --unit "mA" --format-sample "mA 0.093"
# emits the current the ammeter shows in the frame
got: mA 60
